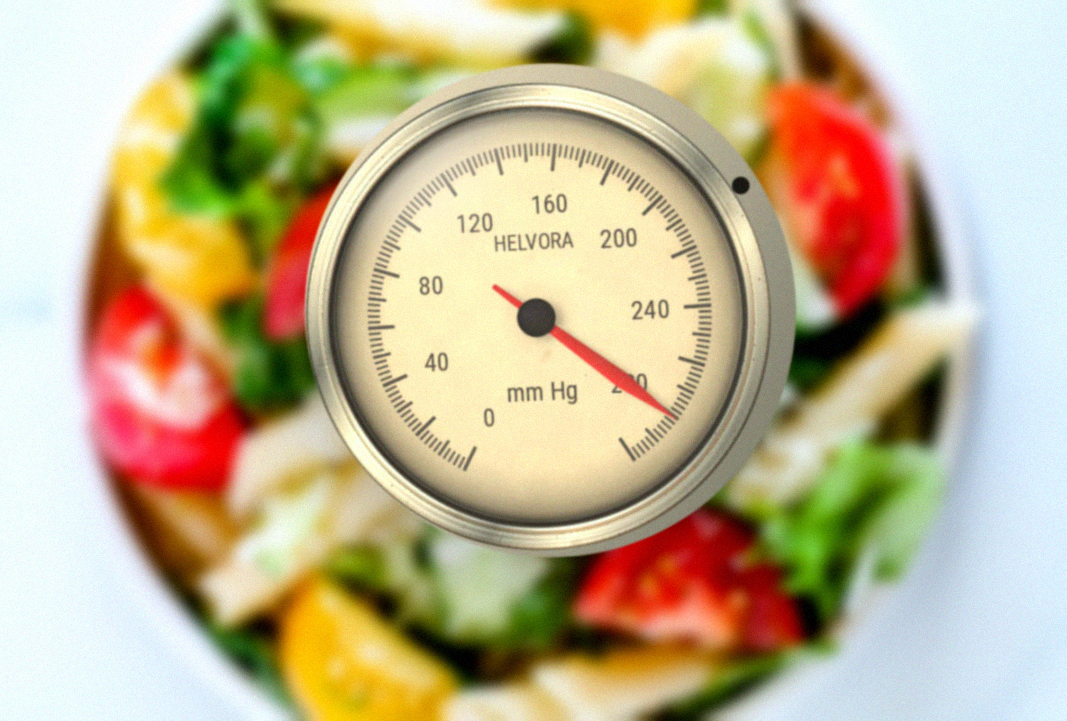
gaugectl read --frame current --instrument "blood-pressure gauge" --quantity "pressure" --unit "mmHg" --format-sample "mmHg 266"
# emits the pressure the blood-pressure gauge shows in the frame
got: mmHg 280
